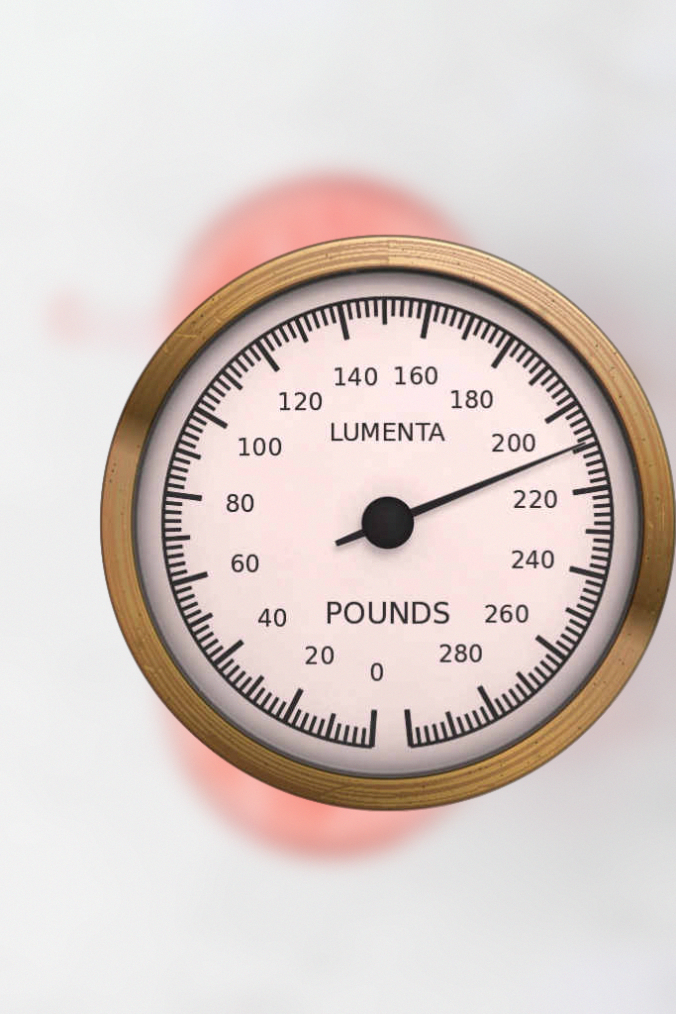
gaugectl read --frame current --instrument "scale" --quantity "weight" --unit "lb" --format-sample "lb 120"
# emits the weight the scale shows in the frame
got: lb 209
